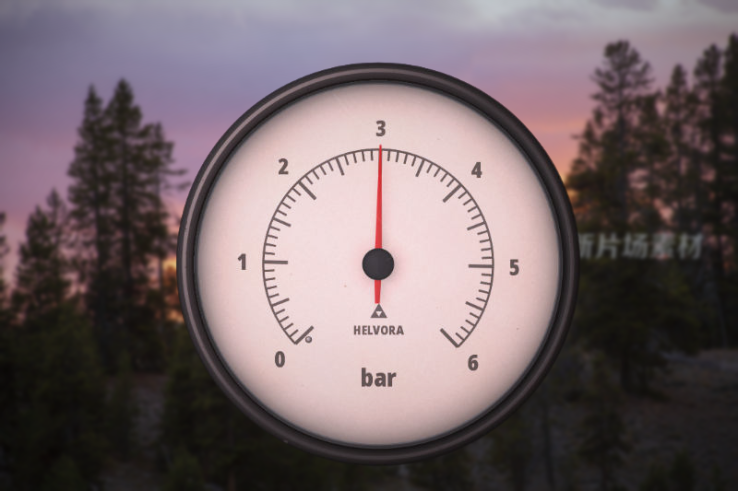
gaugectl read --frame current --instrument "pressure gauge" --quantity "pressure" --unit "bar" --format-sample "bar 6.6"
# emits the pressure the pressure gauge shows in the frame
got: bar 3
